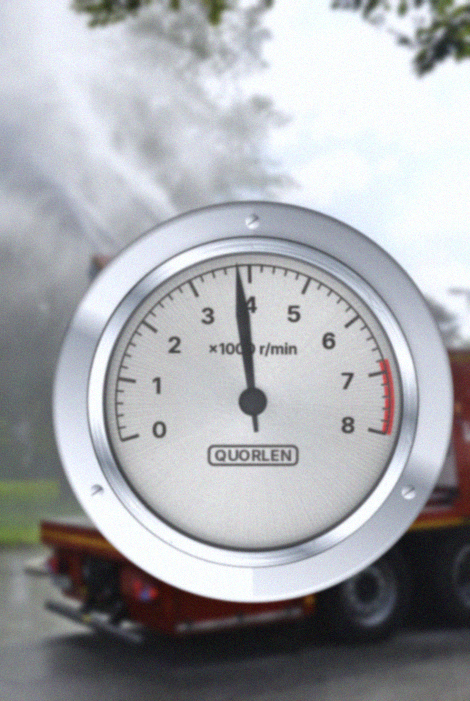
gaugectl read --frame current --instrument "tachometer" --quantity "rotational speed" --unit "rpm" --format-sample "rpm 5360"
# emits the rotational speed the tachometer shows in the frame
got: rpm 3800
